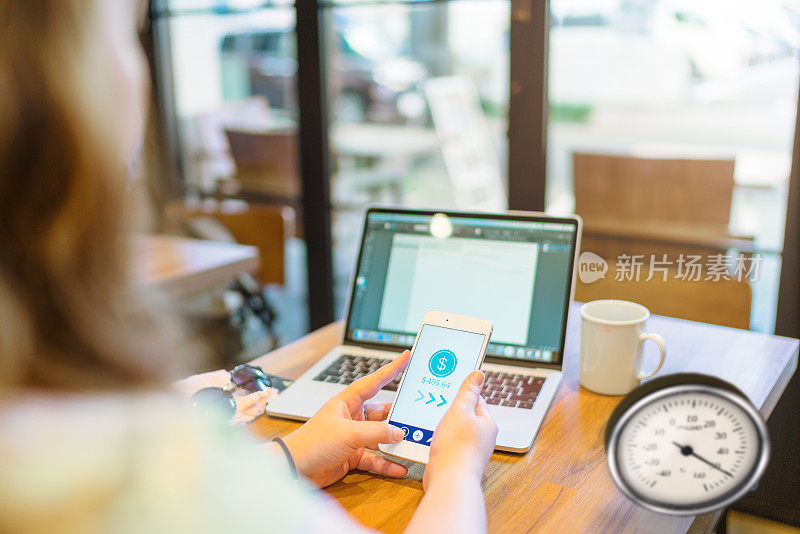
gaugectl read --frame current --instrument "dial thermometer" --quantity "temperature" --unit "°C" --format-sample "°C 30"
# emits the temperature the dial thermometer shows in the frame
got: °C 50
